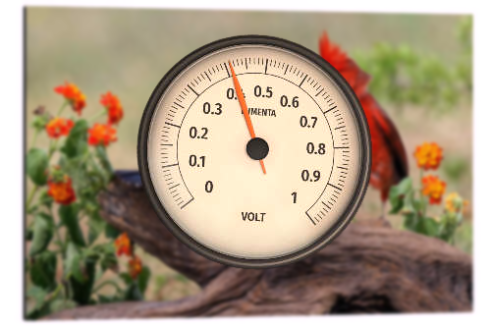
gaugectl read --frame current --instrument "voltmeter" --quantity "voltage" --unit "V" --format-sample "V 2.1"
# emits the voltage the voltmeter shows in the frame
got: V 0.41
